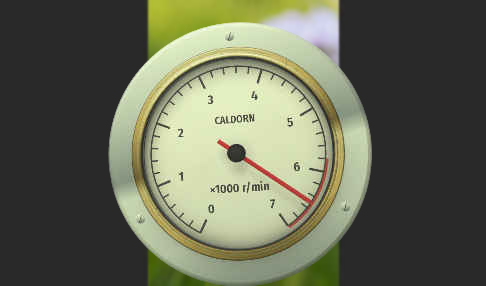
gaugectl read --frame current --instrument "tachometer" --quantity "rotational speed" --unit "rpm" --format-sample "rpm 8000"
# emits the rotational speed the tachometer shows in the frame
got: rpm 6500
